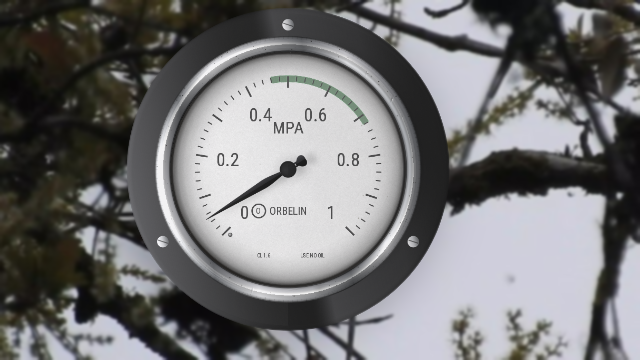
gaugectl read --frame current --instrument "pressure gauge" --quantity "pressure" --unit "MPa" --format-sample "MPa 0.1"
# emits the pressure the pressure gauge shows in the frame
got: MPa 0.05
